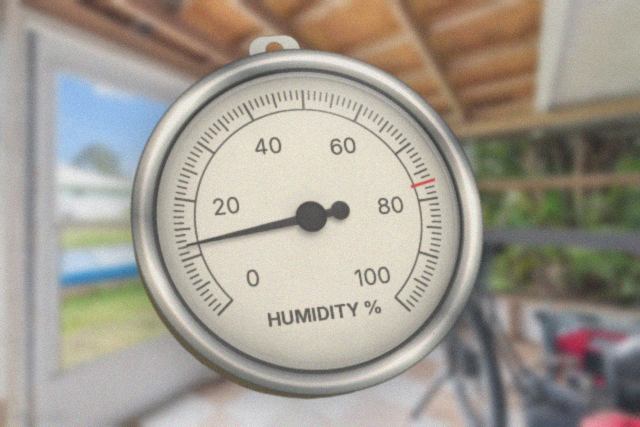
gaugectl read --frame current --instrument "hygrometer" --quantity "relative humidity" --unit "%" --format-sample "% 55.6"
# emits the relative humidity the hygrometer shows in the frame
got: % 12
